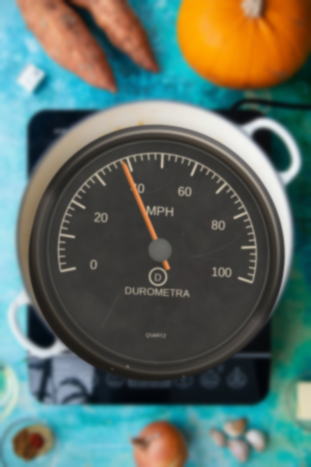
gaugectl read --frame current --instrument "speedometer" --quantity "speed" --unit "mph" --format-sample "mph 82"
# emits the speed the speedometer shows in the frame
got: mph 38
